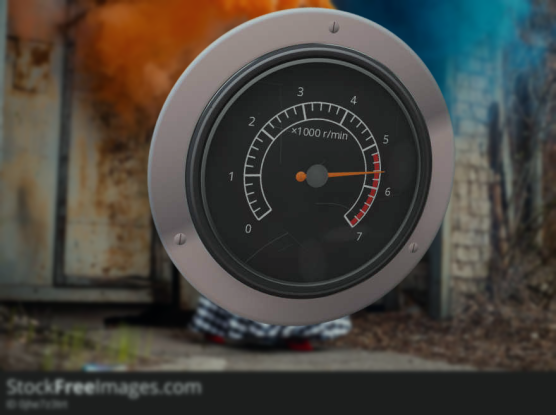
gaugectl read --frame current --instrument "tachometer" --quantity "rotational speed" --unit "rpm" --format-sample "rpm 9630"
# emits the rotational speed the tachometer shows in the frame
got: rpm 5600
